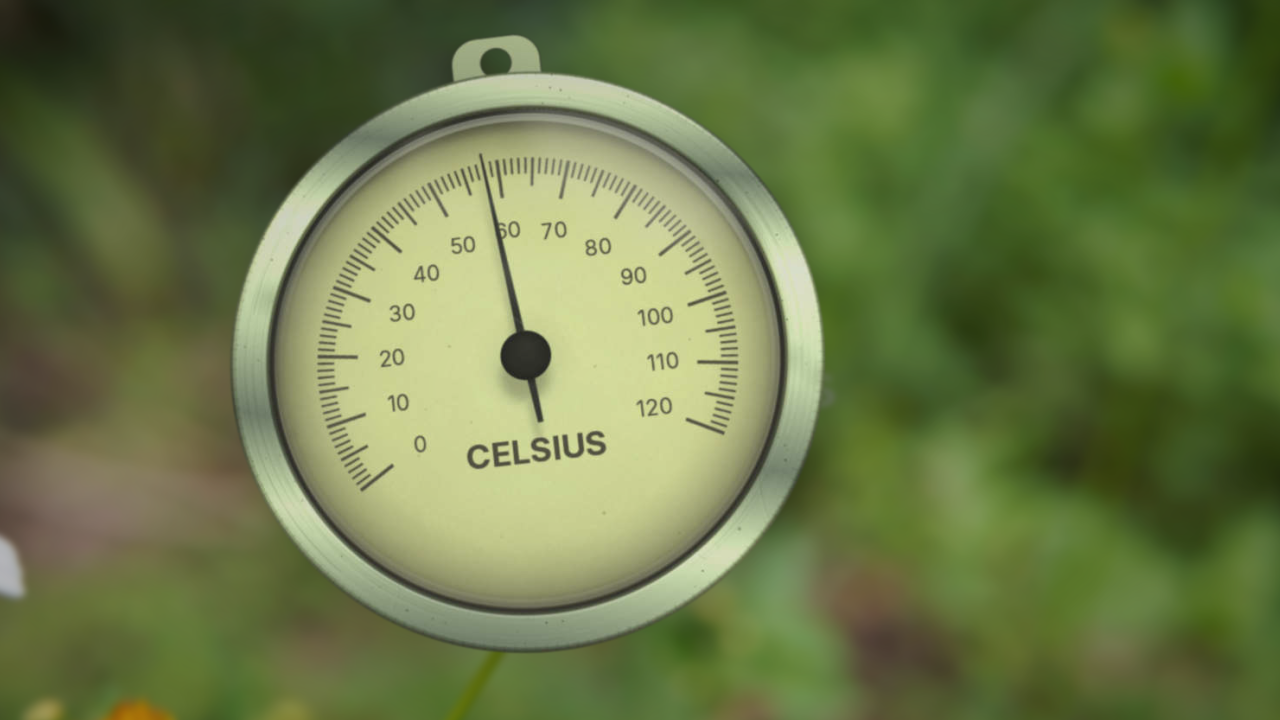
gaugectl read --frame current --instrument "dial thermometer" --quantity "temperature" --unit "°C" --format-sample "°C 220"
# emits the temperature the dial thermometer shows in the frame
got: °C 58
